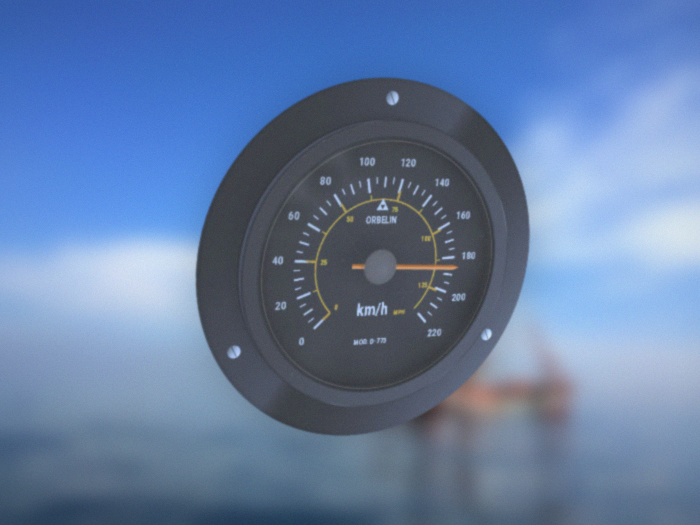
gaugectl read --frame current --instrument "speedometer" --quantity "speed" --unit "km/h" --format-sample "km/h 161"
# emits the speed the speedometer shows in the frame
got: km/h 185
